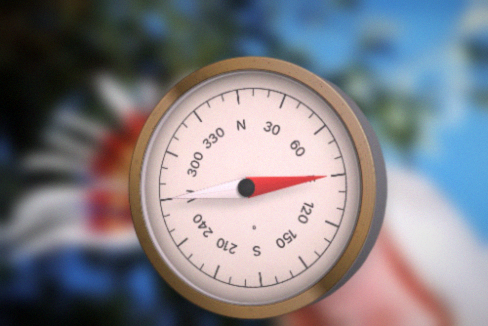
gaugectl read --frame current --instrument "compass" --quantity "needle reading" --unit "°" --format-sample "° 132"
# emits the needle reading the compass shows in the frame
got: ° 90
